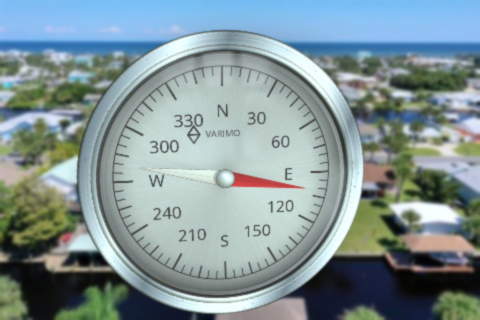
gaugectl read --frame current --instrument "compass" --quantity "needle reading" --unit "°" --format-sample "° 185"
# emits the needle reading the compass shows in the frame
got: ° 100
